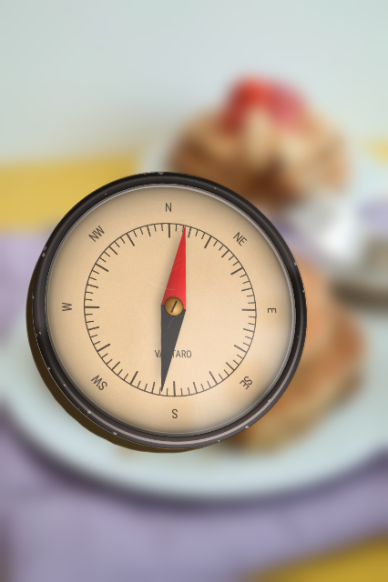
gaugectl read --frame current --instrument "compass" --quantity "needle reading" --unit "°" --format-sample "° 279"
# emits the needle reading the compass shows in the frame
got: ° 10
